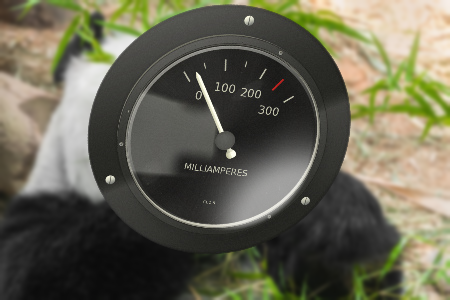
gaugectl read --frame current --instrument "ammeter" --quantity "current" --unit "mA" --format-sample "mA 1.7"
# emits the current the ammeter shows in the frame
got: mA 25
